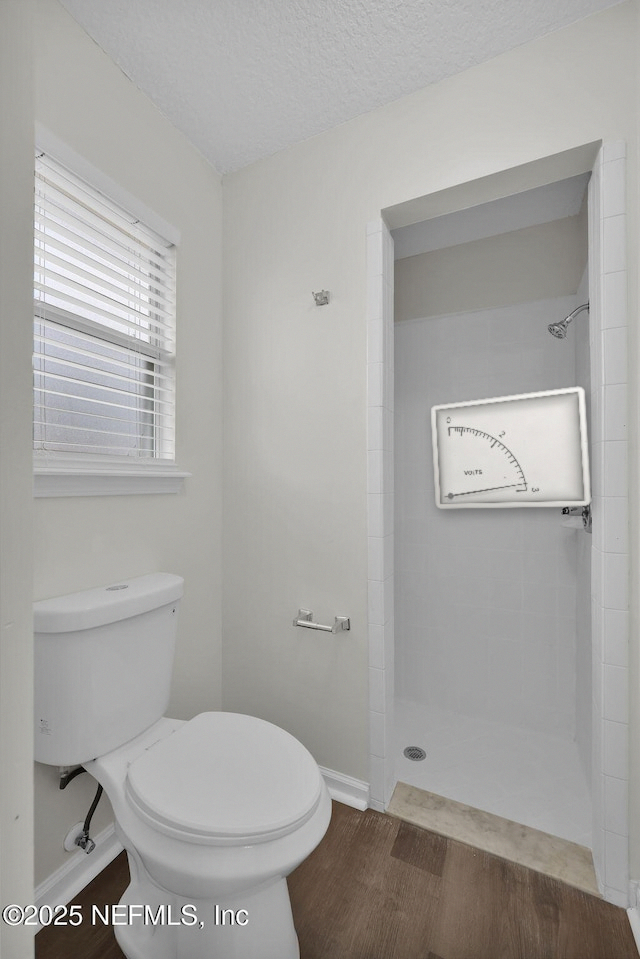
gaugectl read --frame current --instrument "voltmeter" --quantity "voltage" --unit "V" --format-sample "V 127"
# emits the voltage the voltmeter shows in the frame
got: V 2.9
